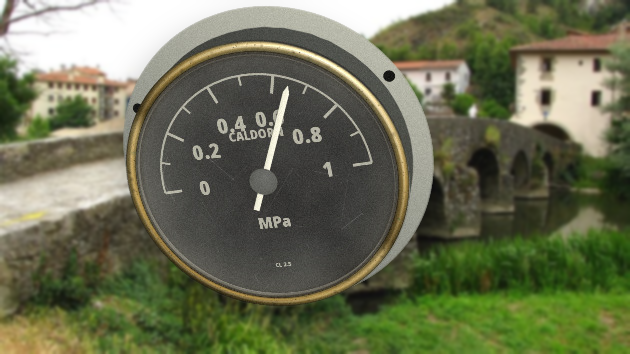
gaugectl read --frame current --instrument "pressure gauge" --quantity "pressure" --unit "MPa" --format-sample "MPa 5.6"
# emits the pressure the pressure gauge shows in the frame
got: MPa 0.65
